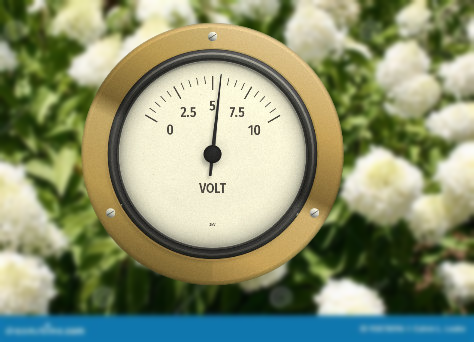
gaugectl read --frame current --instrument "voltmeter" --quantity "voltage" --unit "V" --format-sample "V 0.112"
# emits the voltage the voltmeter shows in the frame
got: V 5.5
